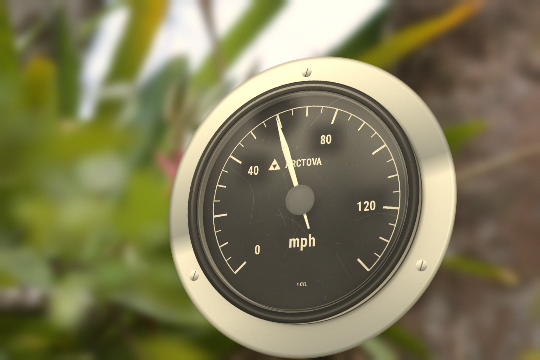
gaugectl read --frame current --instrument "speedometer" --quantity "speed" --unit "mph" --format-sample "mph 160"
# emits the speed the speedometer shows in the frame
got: mph 60
